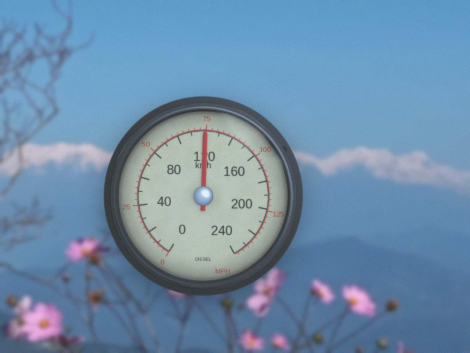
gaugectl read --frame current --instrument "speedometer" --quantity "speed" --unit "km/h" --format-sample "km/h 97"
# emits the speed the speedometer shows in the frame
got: km/h 120
